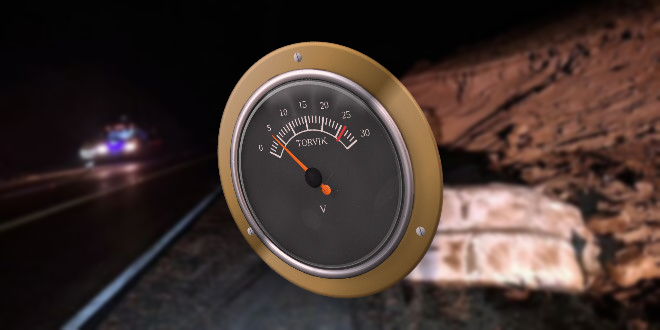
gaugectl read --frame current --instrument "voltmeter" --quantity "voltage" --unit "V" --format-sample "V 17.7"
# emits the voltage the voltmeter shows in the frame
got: V 5
